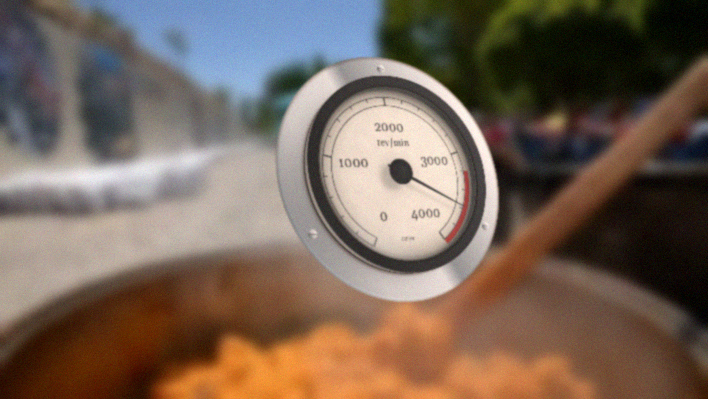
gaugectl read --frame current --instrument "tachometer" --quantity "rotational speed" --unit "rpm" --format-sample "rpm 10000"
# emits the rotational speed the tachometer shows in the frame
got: rpm 3600
